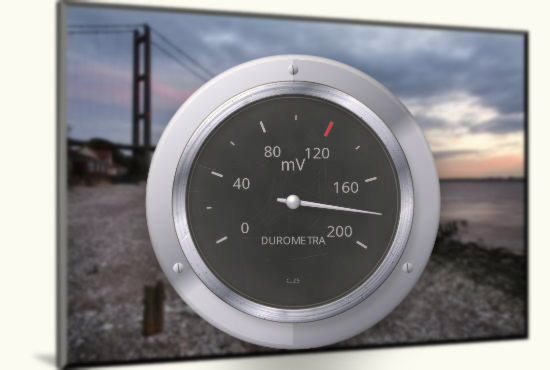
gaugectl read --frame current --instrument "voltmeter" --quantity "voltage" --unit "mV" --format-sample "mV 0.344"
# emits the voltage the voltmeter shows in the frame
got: mV 180
